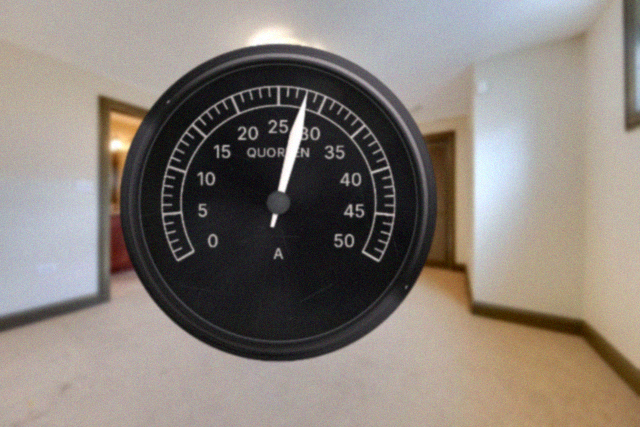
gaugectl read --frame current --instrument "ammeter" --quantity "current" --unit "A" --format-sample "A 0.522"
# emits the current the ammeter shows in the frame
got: A 28
